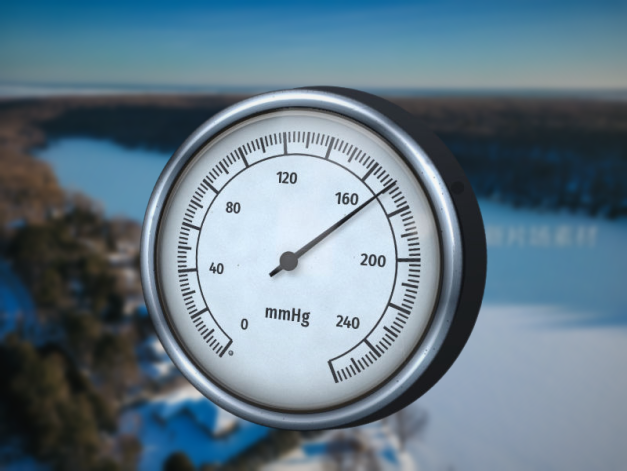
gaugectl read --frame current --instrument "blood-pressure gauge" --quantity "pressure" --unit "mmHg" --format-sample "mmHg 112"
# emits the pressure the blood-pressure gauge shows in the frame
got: mmHg 170
